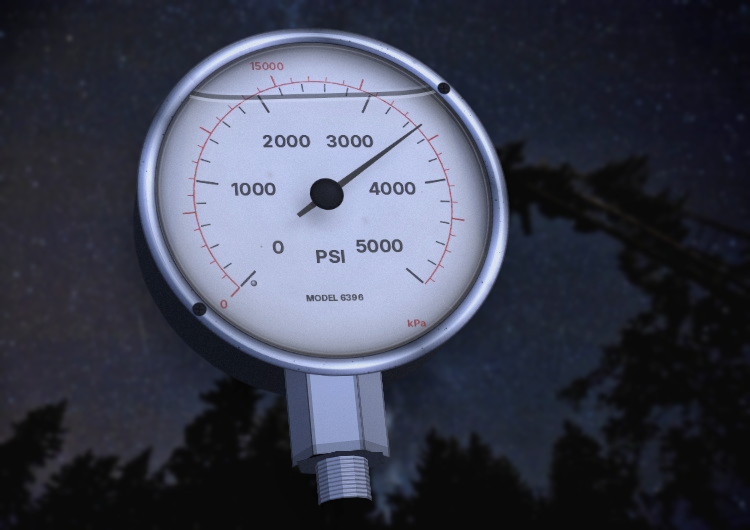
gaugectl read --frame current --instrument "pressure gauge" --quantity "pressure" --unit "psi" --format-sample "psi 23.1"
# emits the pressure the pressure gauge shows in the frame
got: psi 3500
